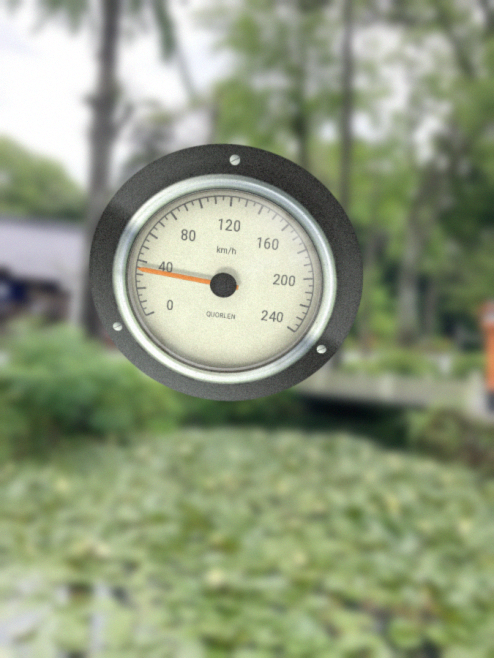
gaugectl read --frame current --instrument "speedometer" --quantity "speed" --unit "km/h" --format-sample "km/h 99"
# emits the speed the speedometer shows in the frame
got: km/h 35
